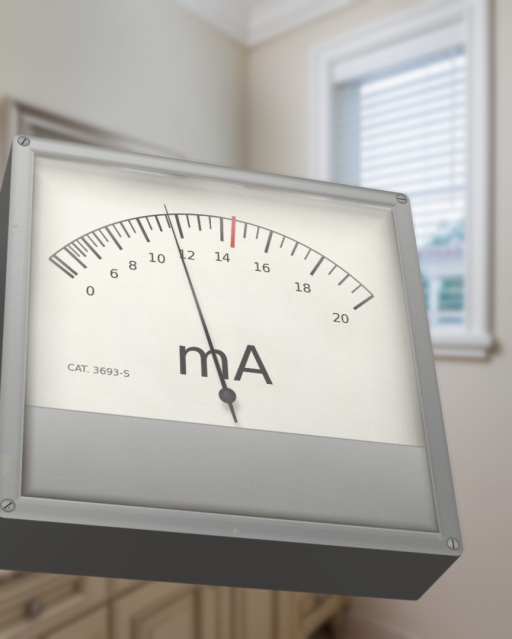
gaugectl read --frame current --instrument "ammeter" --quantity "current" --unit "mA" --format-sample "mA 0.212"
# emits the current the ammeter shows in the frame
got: mA 11.5
